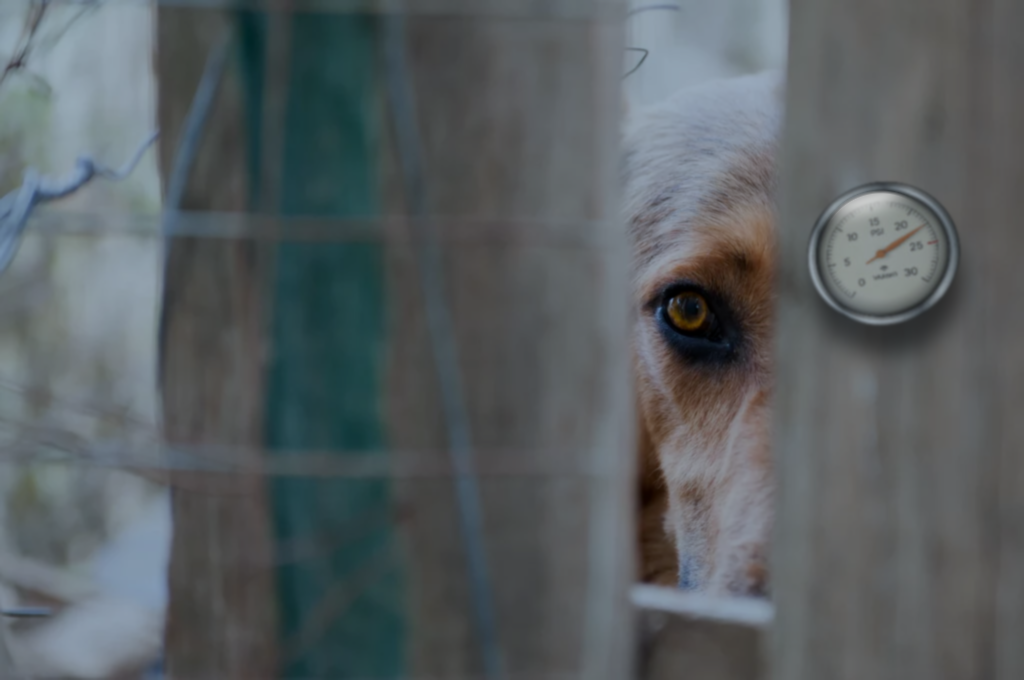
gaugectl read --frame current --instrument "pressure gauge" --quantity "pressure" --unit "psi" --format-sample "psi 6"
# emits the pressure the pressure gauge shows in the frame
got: psi 22.5
